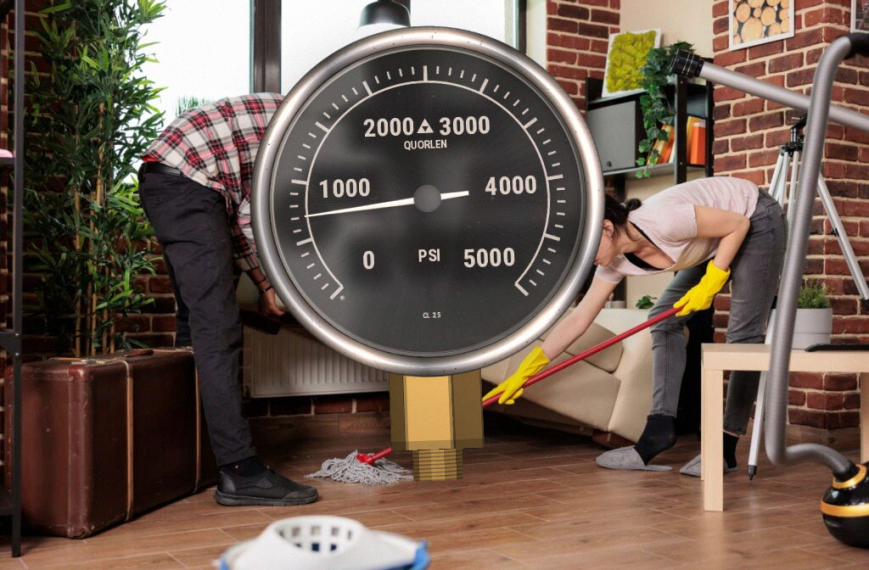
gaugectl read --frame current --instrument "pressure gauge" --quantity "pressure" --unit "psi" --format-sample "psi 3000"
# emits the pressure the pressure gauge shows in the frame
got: psi 700
